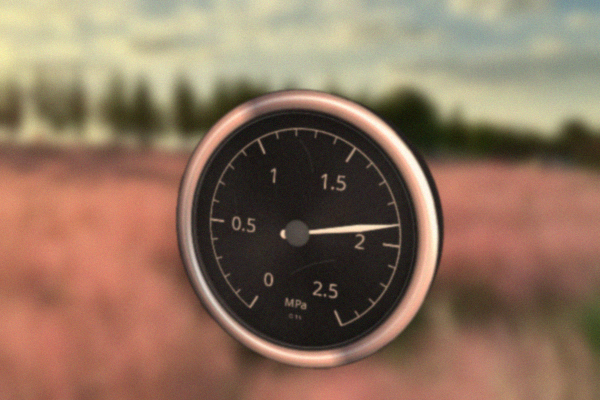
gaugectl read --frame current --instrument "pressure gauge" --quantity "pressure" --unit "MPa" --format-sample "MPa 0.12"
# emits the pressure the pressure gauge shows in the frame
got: MPa 1.9
